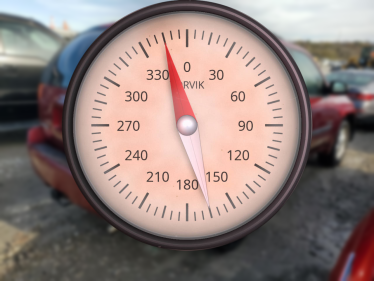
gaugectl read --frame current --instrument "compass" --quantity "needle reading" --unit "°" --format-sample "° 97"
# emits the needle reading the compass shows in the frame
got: ° 345
